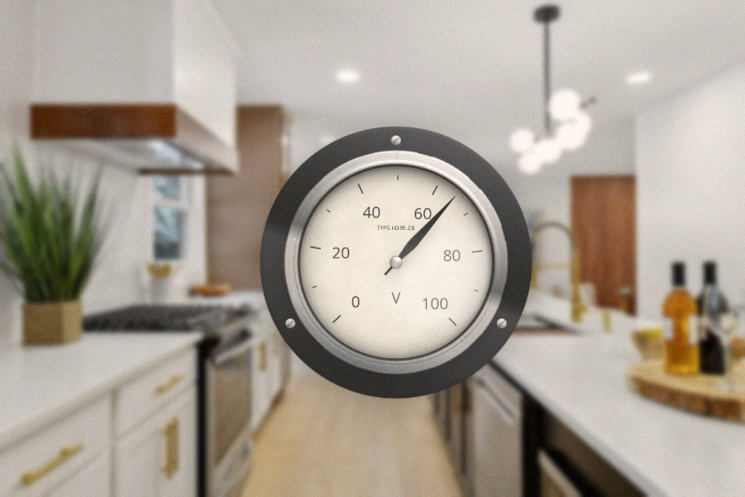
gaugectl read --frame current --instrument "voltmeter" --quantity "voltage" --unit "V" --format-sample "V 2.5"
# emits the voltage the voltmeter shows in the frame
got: V 65
